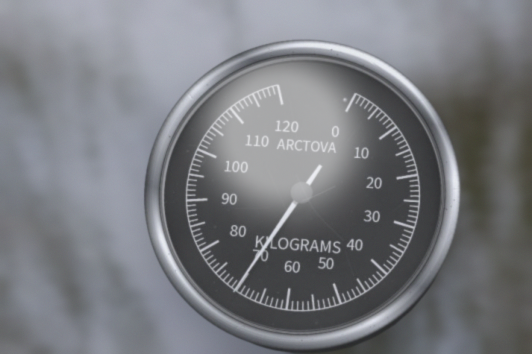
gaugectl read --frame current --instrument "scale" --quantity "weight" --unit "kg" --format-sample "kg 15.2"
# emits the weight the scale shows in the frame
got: kg 70
